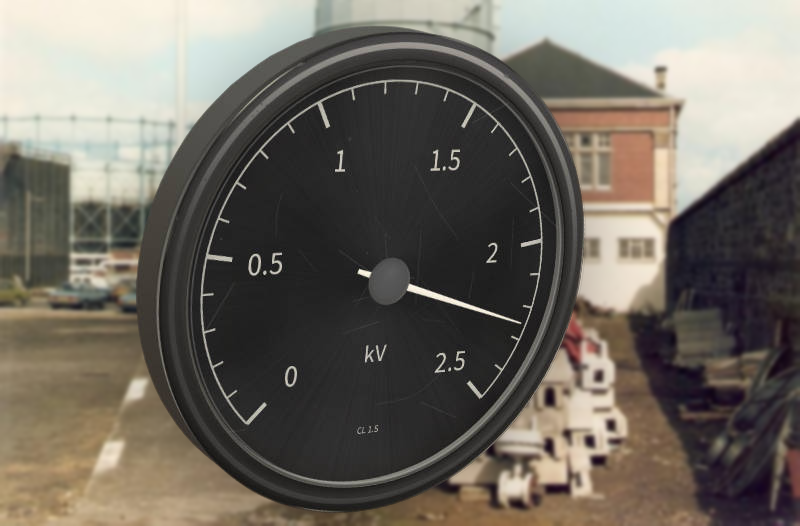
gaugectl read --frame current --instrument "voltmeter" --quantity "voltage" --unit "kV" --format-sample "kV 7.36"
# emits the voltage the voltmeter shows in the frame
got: kV 2.25
